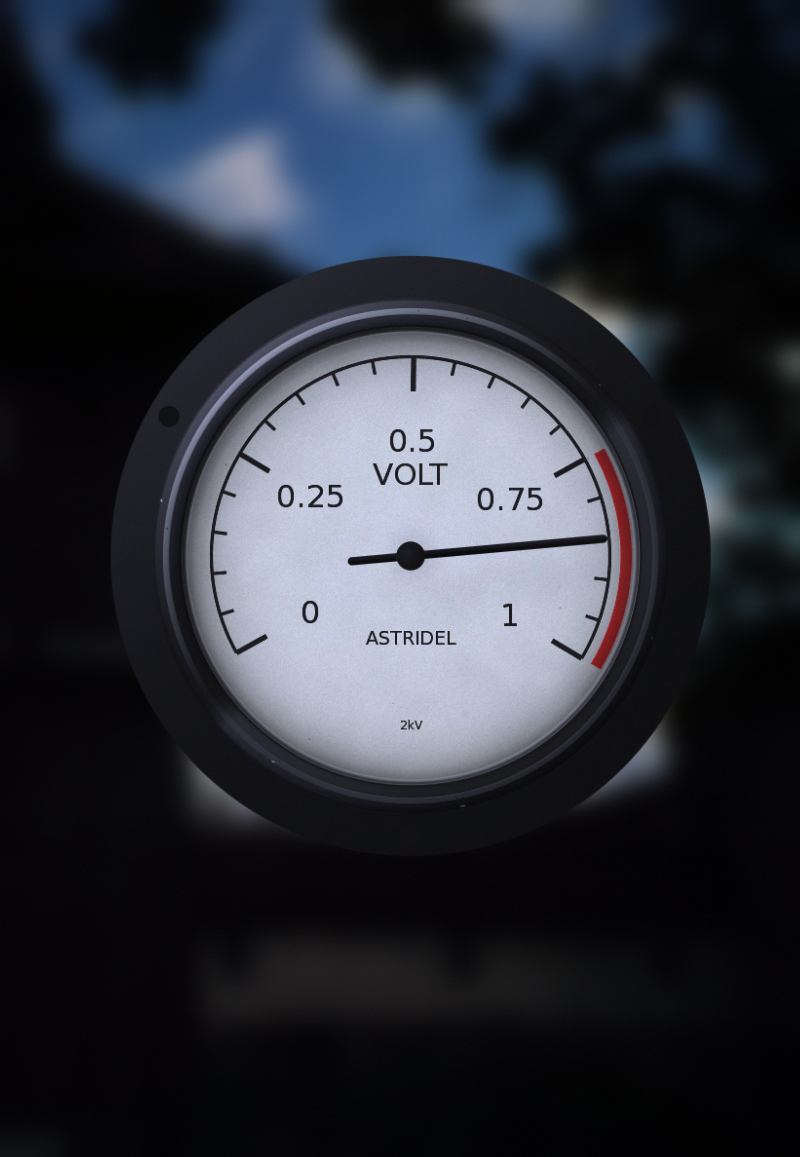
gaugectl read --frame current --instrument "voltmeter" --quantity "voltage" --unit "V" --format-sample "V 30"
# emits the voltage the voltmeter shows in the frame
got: V 0.85
